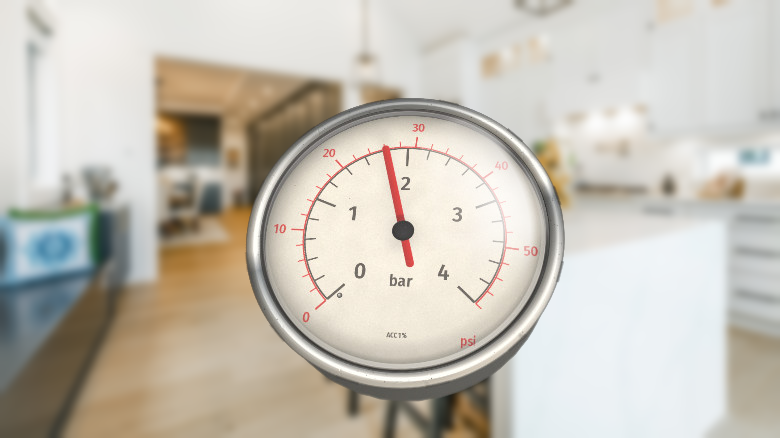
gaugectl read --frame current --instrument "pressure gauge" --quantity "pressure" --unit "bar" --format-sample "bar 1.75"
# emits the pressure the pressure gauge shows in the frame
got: bar 1.8
